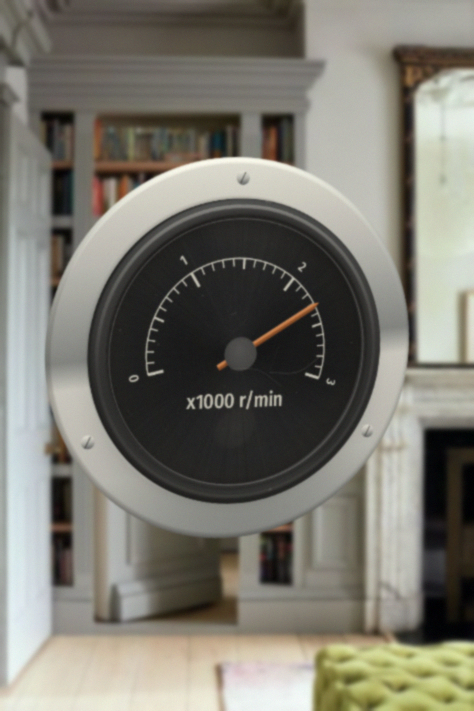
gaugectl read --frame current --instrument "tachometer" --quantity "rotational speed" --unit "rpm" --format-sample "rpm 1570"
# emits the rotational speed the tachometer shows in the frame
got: rpm 2300
